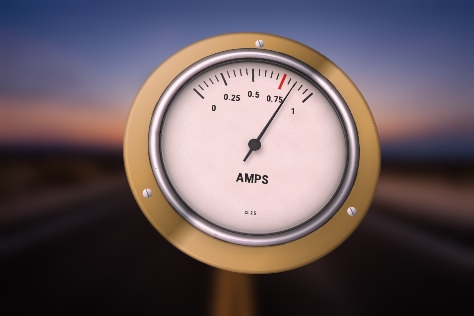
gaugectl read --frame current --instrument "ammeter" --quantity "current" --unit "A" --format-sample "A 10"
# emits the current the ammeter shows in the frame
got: A 0.85
